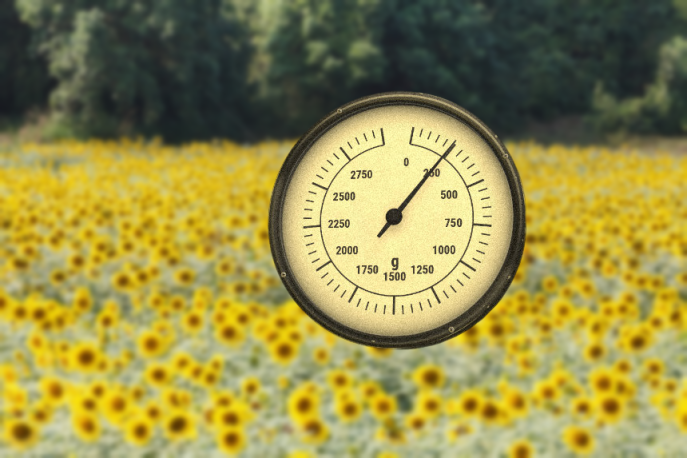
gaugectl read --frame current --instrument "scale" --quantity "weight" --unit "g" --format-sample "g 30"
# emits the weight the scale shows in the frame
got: g 250
